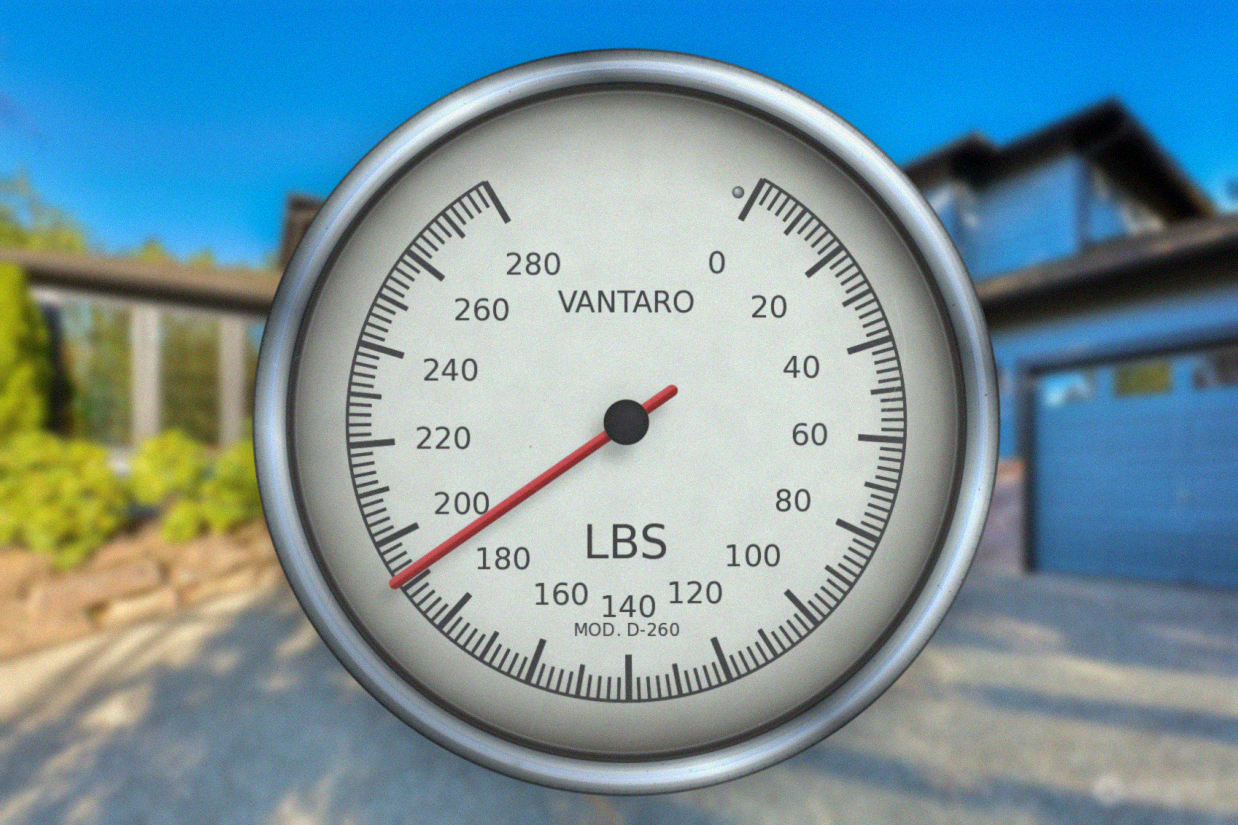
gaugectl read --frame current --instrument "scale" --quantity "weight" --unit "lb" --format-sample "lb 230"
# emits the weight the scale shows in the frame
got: lb 192
